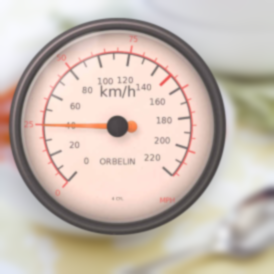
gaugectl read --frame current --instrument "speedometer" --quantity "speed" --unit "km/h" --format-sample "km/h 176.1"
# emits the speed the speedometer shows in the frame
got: km/h 40
